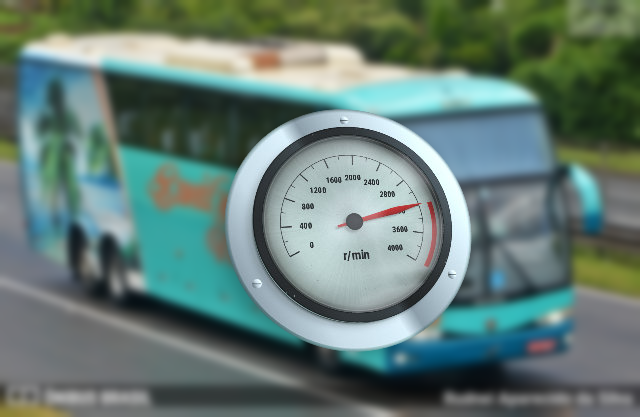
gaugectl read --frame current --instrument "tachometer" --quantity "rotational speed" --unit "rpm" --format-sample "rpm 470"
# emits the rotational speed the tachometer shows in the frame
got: rpm 3200
